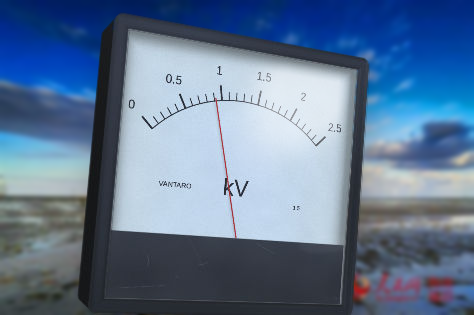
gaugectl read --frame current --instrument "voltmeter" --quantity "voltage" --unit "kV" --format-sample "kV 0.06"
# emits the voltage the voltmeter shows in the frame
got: kV 0.9
